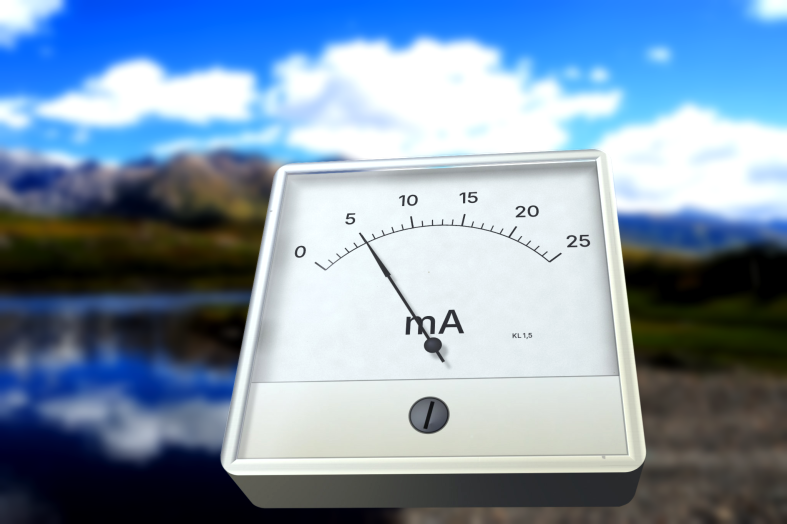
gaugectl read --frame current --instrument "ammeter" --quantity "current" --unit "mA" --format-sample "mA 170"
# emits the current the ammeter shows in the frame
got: mA 5
